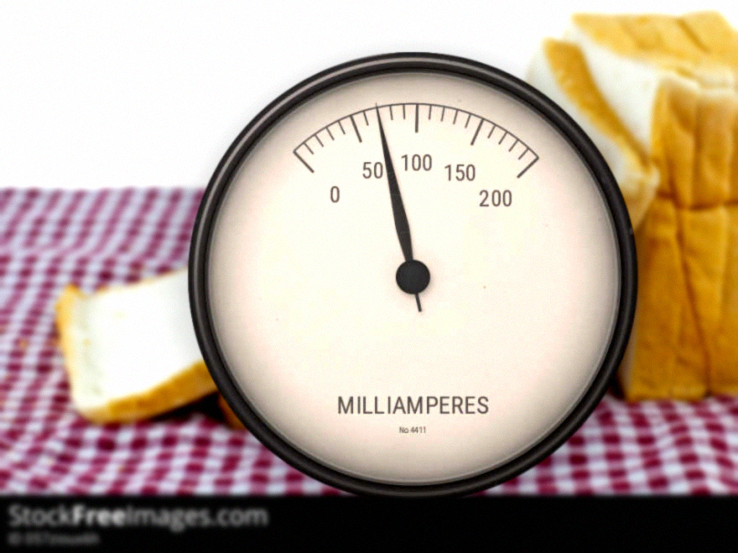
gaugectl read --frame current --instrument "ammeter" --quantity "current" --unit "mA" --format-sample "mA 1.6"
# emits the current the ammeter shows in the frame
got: mA 70
